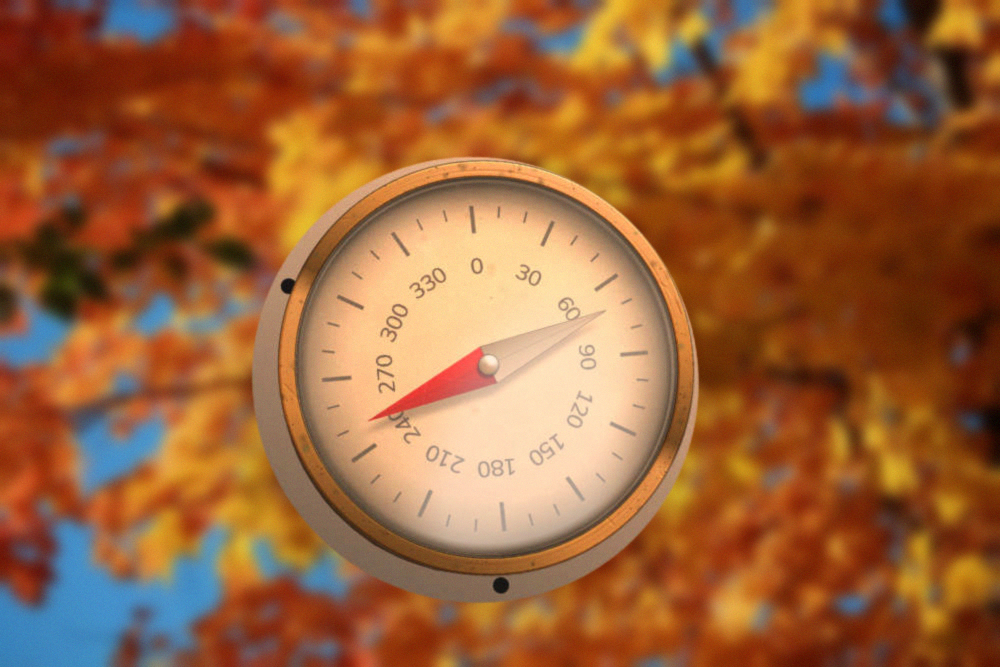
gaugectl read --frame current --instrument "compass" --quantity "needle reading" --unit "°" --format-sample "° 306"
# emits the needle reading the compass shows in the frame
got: ° 250
